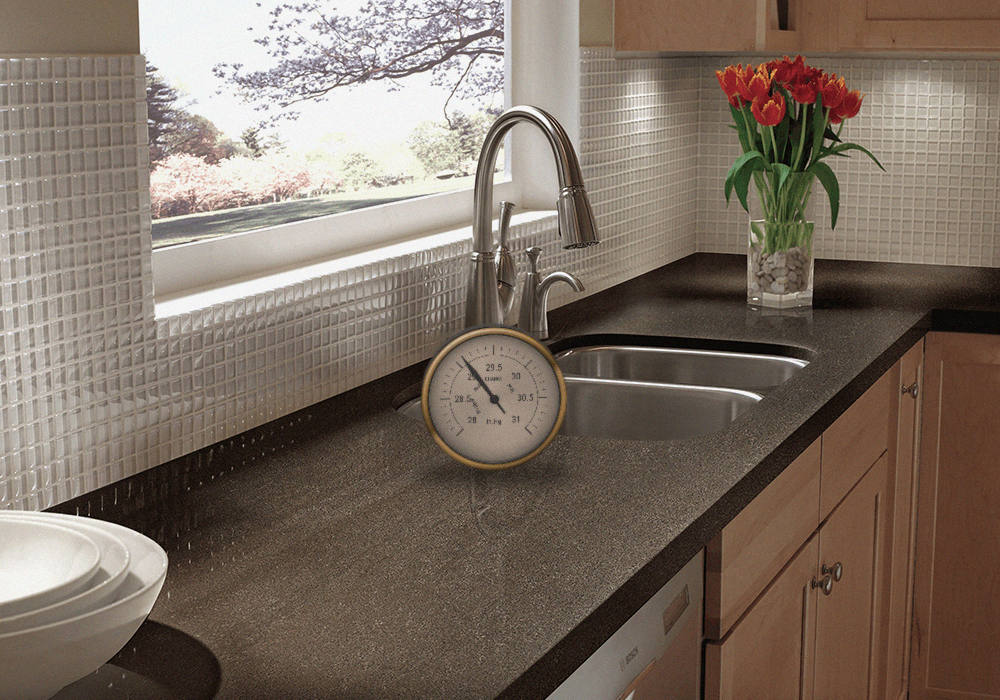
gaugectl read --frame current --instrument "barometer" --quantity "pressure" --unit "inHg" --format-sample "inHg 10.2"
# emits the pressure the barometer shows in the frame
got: inHg 29.1
